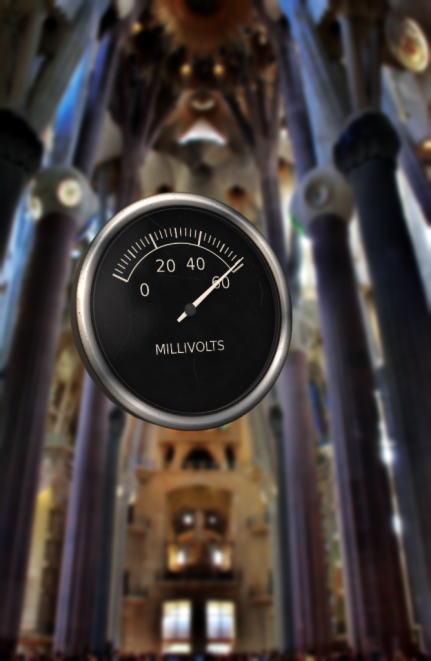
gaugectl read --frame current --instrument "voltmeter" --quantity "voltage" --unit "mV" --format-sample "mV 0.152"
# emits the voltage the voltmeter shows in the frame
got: mV 58
